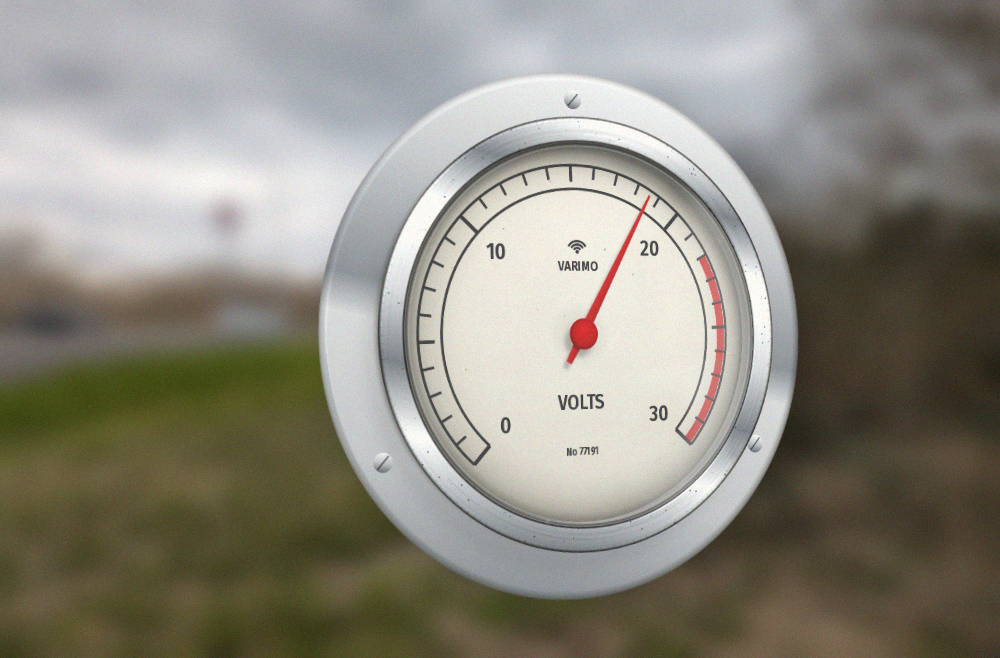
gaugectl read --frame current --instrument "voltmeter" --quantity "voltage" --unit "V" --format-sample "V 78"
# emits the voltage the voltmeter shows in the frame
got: V 18.5
